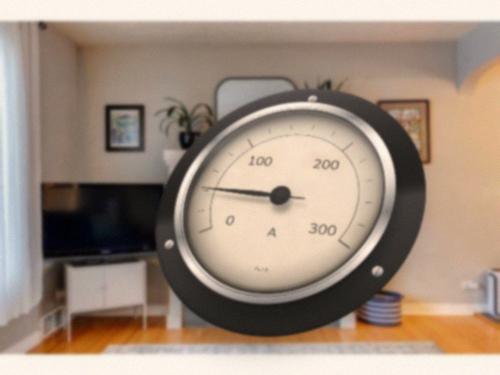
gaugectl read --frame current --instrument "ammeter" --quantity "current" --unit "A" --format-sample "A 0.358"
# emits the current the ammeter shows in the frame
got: A 40
